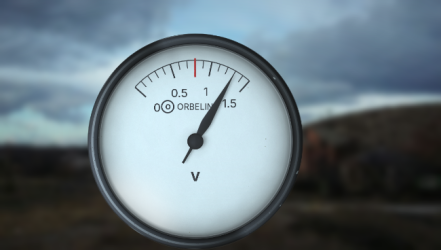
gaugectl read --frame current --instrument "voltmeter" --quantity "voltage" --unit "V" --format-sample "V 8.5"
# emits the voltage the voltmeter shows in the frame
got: V 1.3
